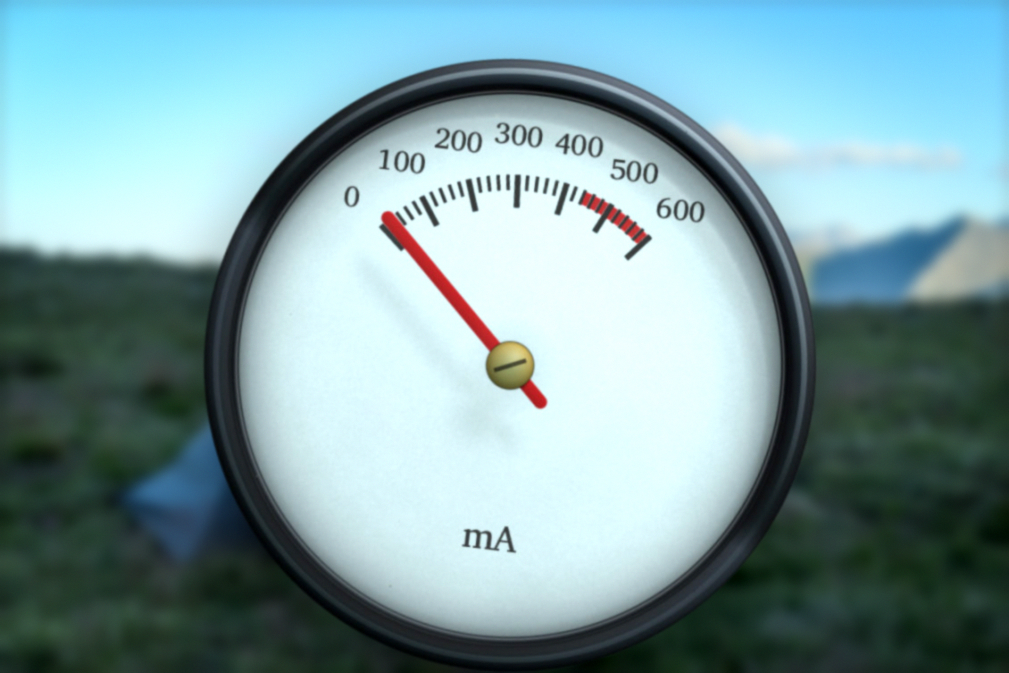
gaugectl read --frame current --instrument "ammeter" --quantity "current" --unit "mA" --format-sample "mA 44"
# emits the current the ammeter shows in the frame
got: mA 20
